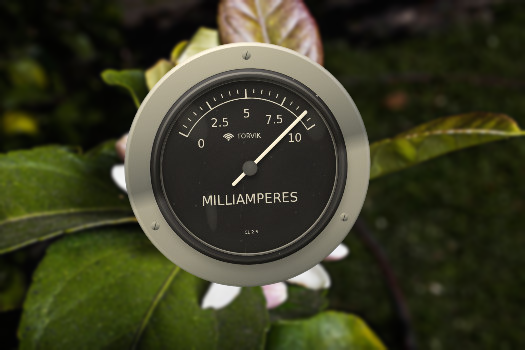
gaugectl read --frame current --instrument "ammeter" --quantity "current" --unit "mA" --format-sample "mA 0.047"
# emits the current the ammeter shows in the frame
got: mA 9
